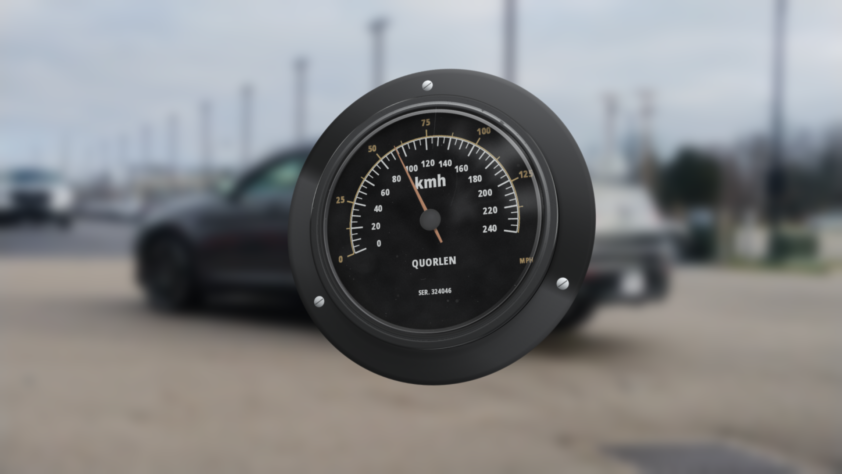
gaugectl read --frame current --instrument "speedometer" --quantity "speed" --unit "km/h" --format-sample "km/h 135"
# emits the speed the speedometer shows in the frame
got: km/h 95
